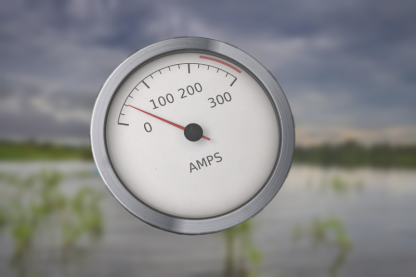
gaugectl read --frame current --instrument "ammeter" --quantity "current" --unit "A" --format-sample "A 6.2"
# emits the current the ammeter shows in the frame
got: A 40
